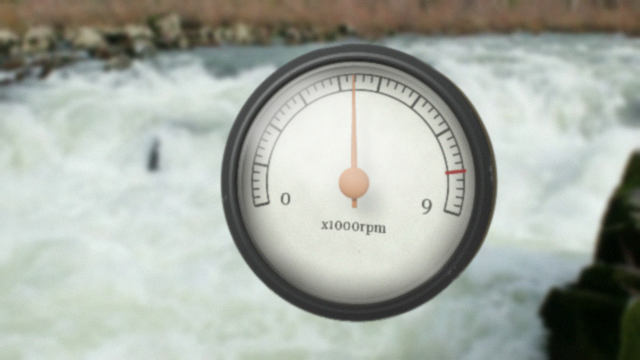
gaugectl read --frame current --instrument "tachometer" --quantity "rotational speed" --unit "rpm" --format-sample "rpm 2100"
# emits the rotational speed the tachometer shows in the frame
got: rpm 4400
